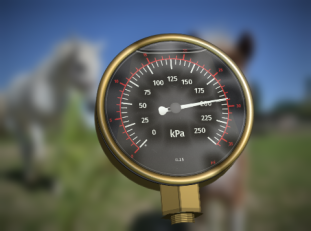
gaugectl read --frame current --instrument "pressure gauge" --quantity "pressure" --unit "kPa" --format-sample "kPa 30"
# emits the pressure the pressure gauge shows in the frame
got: kPa 200
